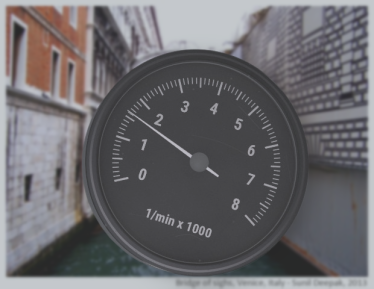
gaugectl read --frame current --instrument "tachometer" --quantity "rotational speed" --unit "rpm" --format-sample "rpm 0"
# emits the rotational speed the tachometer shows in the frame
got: rpm 1600
